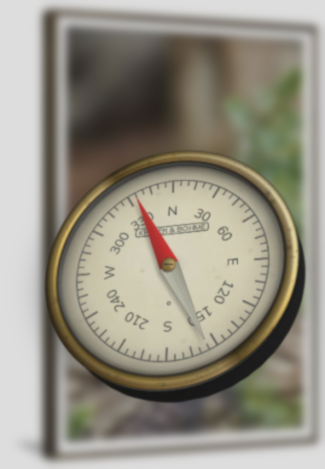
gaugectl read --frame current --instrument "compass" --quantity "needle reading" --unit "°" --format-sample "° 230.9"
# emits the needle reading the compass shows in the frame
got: ° 335
